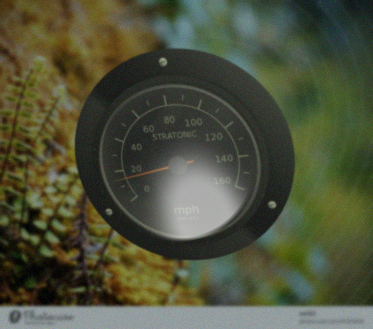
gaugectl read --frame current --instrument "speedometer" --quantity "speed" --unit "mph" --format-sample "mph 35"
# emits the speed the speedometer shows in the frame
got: mph 15
